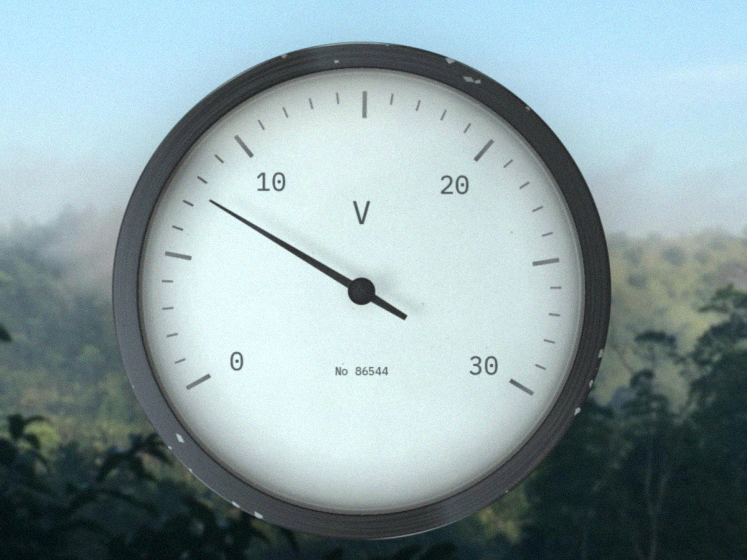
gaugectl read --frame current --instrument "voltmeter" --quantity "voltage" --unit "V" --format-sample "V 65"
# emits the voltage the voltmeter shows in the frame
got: V 7.5
